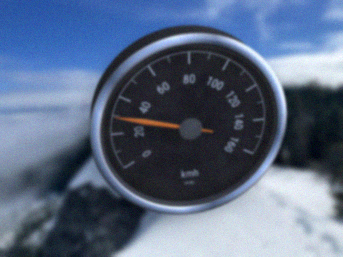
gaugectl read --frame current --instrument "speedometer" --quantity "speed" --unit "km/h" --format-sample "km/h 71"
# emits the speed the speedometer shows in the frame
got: km/h 30
